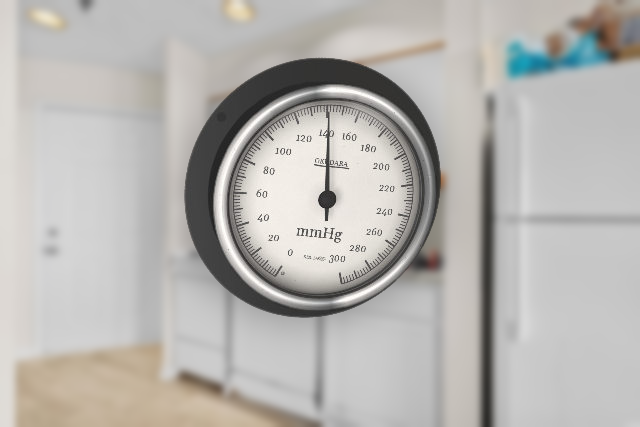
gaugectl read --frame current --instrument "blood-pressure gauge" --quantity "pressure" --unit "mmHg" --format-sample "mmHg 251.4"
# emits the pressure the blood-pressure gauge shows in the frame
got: mmHg 140
